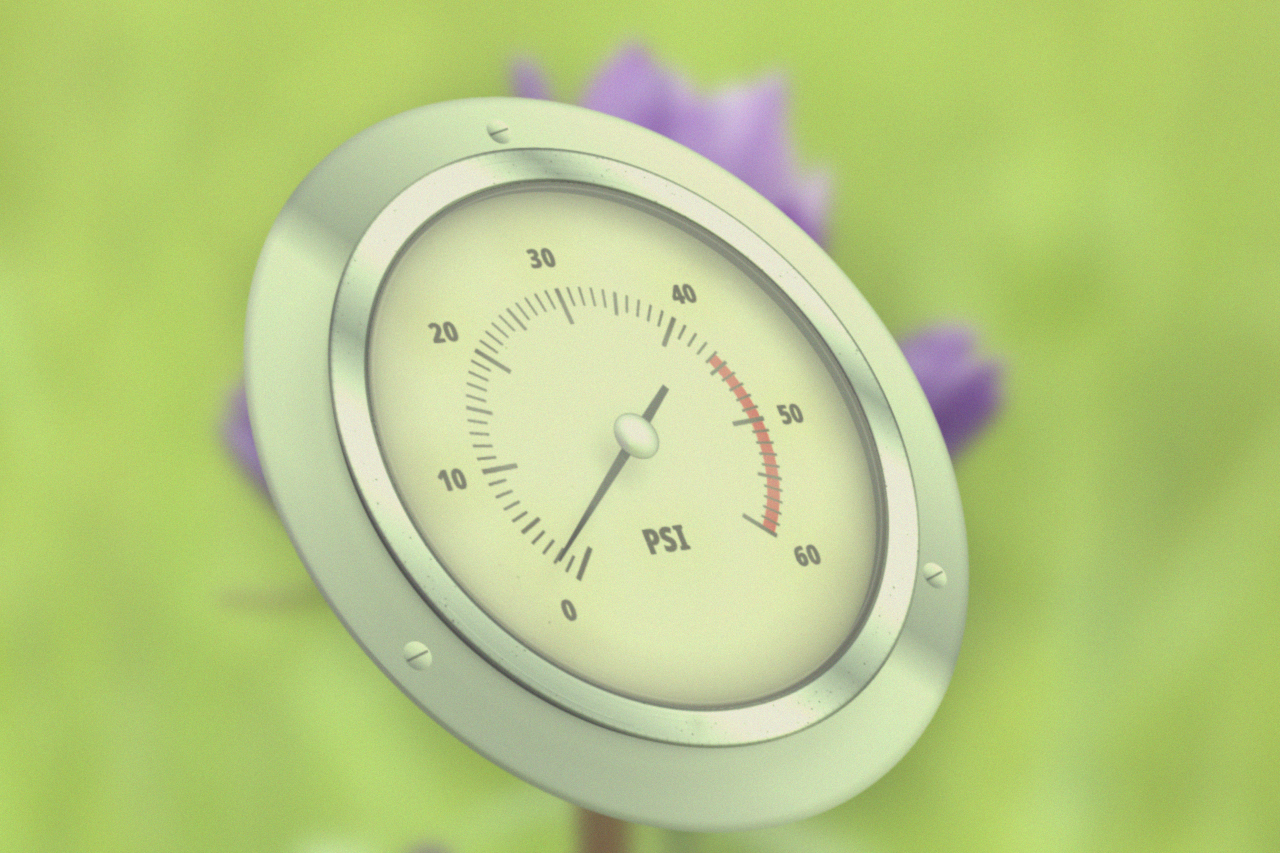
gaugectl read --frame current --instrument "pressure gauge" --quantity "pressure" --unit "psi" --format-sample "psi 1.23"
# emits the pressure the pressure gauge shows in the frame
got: psi 2
